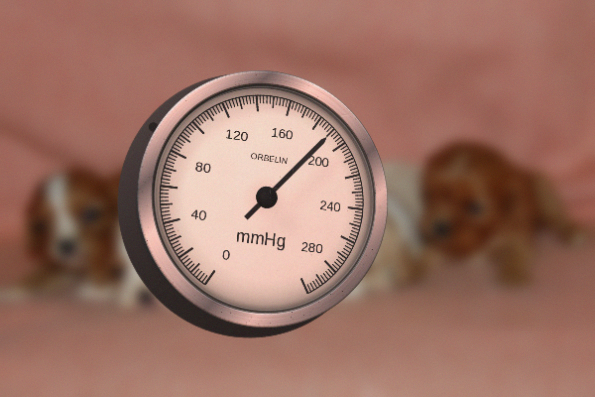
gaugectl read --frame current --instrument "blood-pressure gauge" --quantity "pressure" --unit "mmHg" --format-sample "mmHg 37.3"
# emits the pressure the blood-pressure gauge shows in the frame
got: mmHg 190
